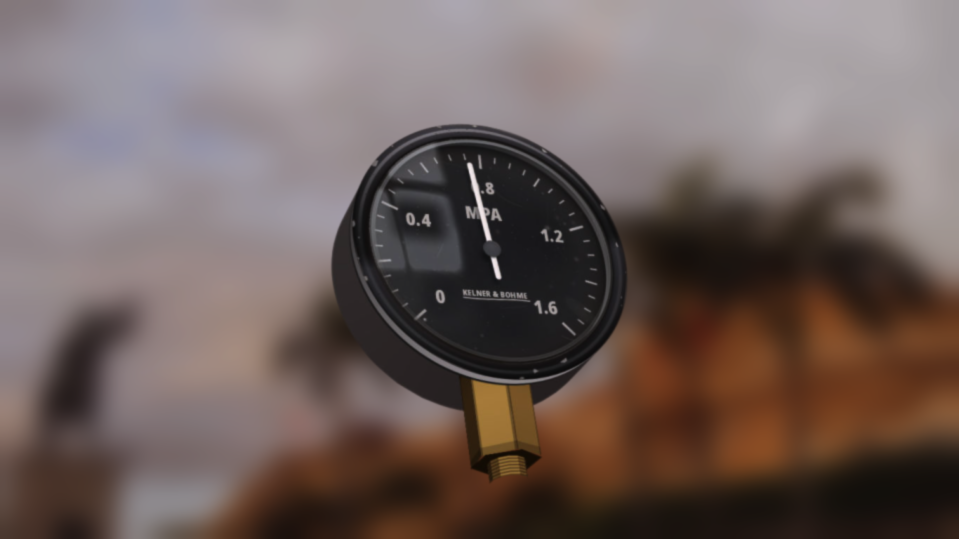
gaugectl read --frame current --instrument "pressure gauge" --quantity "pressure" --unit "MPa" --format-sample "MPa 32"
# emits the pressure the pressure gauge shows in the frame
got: MPa 0.75
